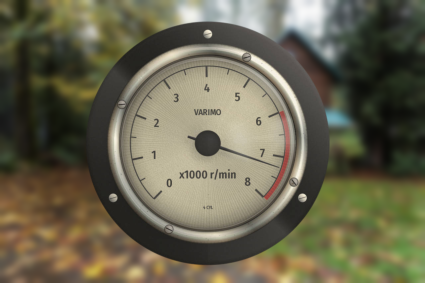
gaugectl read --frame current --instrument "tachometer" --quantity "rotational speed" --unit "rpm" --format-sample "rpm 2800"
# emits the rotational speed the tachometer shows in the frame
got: rpm 7250
